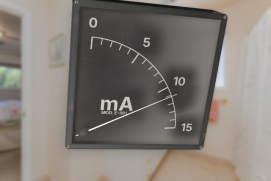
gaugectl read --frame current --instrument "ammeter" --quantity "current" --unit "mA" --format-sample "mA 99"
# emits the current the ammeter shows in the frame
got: mA 11
